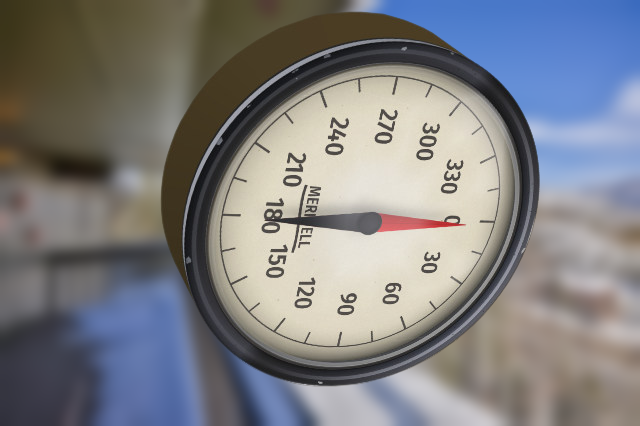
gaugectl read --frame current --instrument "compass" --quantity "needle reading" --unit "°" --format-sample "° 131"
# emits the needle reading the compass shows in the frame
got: ° 0
